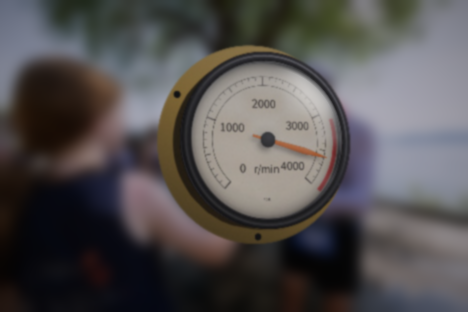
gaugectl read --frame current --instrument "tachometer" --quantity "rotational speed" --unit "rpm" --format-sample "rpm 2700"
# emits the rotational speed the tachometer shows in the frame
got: rpm 3600
